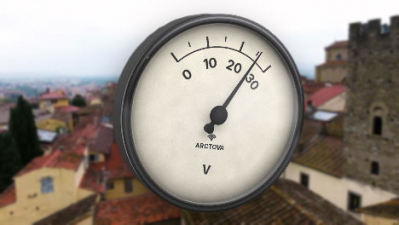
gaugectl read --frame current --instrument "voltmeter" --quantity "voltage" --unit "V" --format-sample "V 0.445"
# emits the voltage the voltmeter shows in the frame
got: V 25
